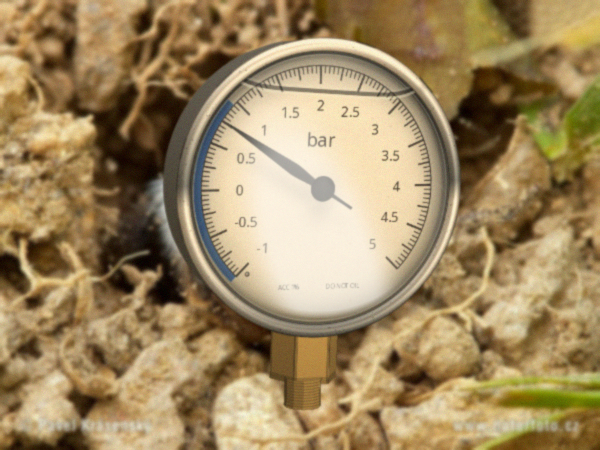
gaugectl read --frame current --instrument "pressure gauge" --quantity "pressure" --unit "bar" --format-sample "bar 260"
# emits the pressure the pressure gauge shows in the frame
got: bar 0.75
